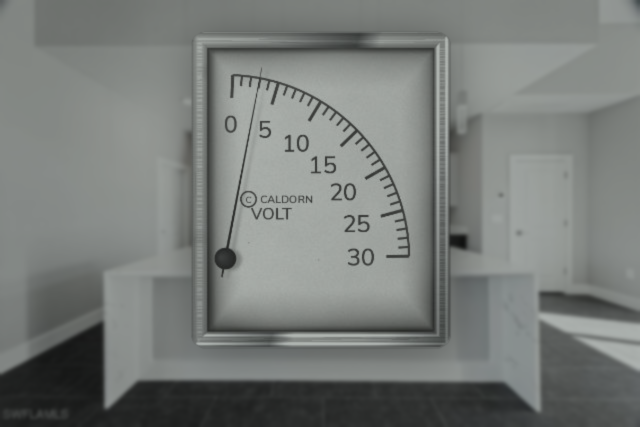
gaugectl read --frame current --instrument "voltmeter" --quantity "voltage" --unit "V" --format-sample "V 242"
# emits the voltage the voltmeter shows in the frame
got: V 3
